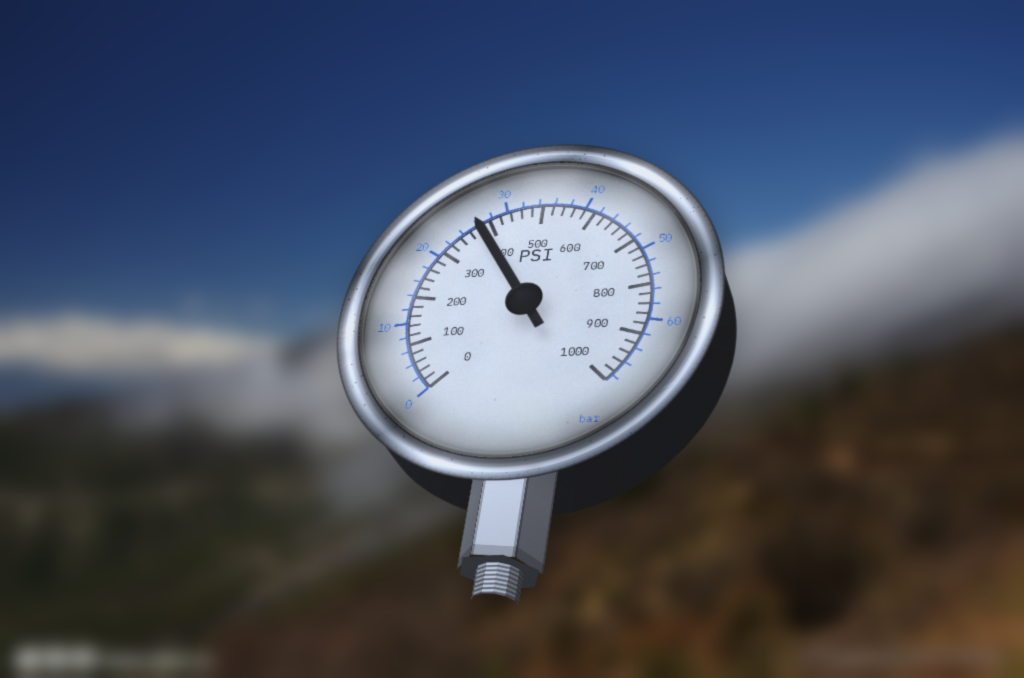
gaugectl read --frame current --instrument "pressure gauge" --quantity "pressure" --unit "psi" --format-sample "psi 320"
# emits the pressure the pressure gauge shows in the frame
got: psi 380
